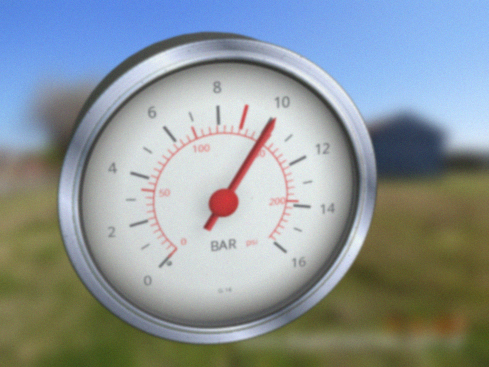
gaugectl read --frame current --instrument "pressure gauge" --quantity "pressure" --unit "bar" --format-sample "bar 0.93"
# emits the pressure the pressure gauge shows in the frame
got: bar 10
